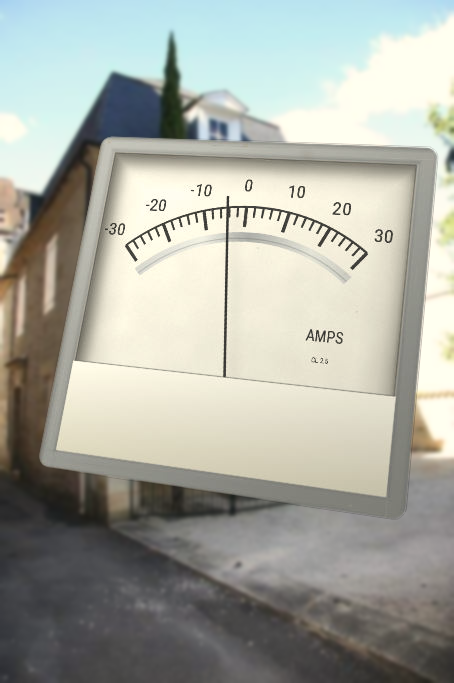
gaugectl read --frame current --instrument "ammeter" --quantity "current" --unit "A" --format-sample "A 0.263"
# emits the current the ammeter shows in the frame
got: A -4
